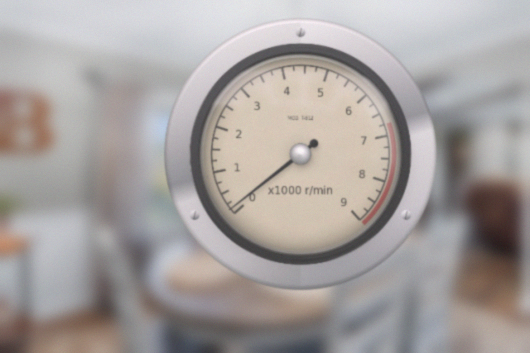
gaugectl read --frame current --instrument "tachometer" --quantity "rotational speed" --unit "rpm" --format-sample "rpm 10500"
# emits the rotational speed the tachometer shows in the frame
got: rpm 125
